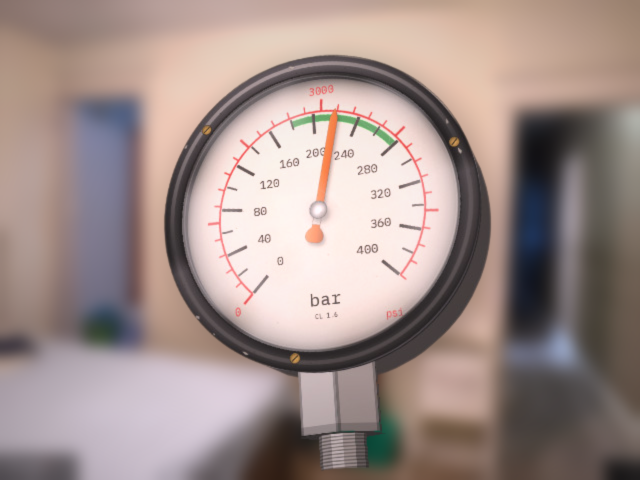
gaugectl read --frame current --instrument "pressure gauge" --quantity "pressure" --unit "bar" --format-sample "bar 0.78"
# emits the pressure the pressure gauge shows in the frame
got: bar 220
